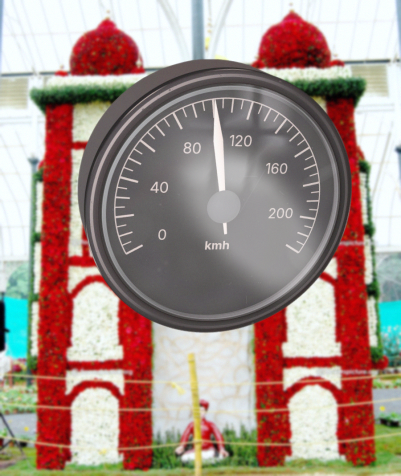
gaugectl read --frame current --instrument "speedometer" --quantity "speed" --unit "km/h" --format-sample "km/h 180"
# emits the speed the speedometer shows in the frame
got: km/h 100
